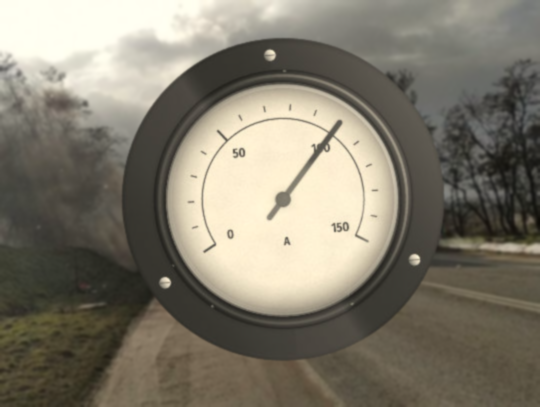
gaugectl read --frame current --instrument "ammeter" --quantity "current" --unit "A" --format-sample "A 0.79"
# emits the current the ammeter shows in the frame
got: A 100
